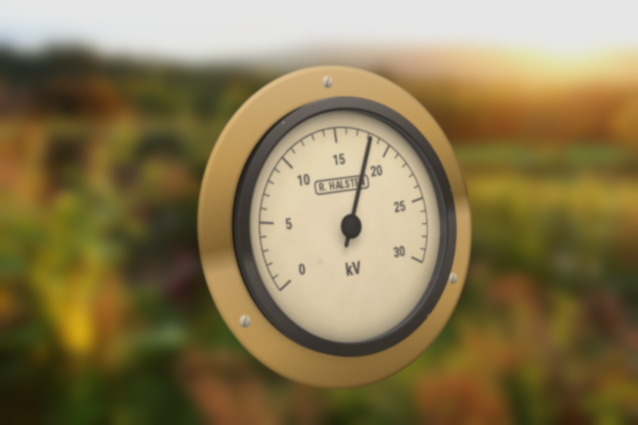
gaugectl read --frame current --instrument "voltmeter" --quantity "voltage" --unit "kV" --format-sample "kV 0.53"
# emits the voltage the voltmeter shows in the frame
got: kV 18
